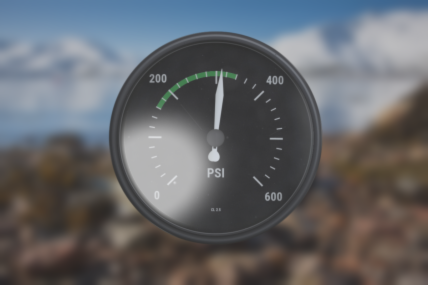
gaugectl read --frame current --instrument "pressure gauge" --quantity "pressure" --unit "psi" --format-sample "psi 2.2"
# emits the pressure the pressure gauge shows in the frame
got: psi 310
